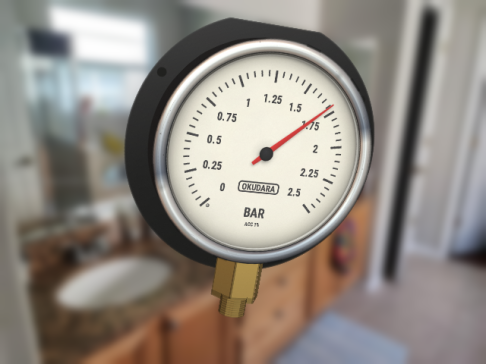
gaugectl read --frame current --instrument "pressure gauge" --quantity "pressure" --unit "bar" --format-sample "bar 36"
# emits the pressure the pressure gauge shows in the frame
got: bar 1.7
